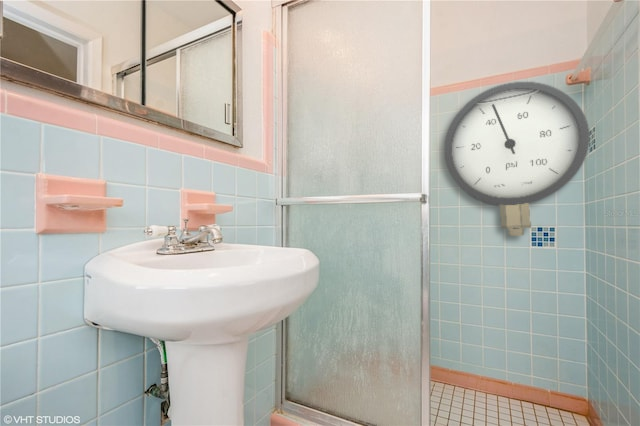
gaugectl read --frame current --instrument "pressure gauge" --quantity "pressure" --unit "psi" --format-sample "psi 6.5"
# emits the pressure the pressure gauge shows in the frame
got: psi 45
